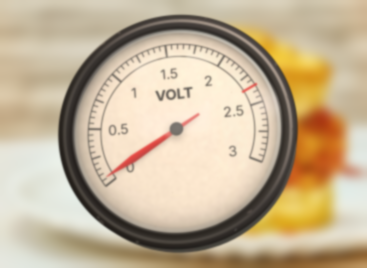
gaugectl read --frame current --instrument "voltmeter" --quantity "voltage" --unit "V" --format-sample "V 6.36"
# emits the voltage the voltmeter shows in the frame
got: V 0.05
